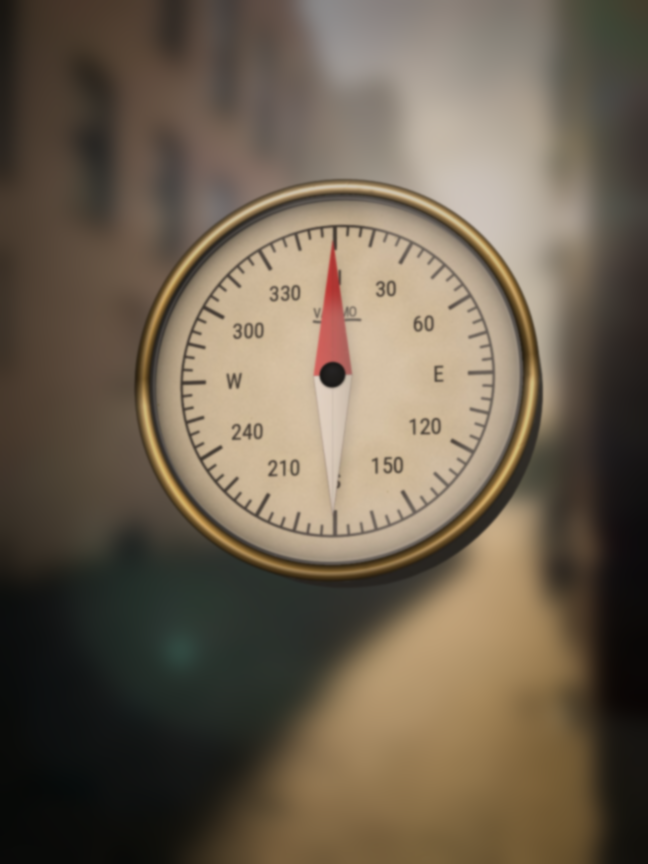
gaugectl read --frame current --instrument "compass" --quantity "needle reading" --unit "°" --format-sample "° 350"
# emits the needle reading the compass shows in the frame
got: ° 0
